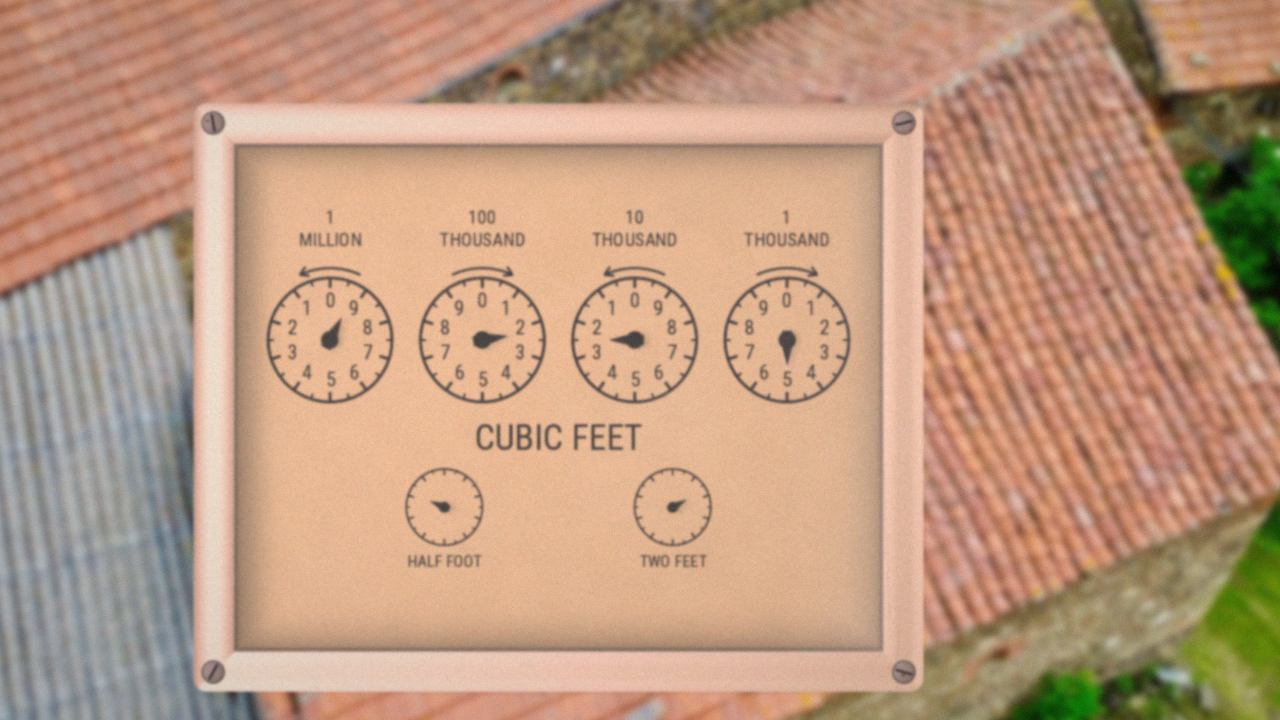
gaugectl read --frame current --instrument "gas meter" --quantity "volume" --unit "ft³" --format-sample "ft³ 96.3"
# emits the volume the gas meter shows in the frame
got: ft³ 922500
